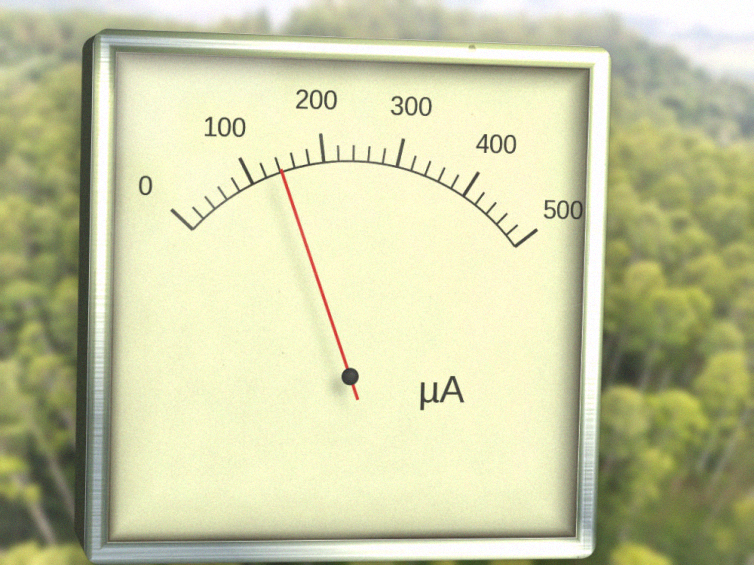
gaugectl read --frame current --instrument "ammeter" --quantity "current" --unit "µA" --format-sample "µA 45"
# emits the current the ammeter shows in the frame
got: µA 140
